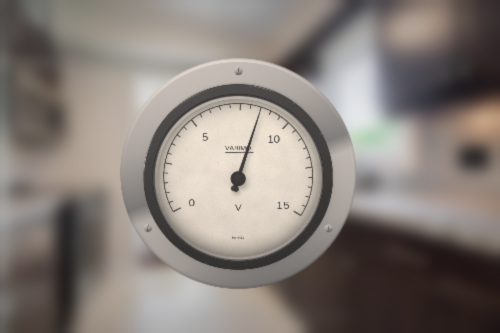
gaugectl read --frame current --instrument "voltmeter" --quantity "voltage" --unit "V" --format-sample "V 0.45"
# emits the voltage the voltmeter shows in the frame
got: V 8.5
